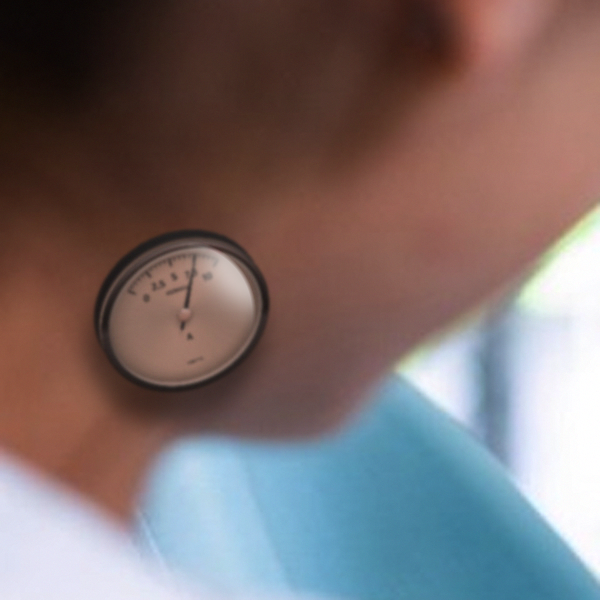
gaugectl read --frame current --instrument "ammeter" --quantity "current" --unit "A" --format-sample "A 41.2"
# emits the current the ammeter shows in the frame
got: A 7.5
